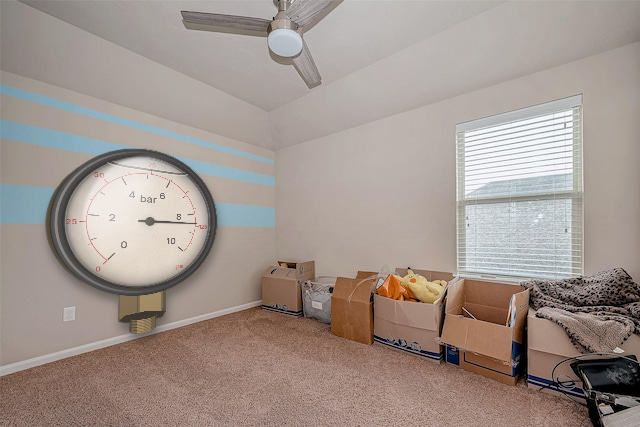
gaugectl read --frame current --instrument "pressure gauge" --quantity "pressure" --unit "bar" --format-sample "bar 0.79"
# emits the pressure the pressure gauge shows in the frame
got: bar 8.5
